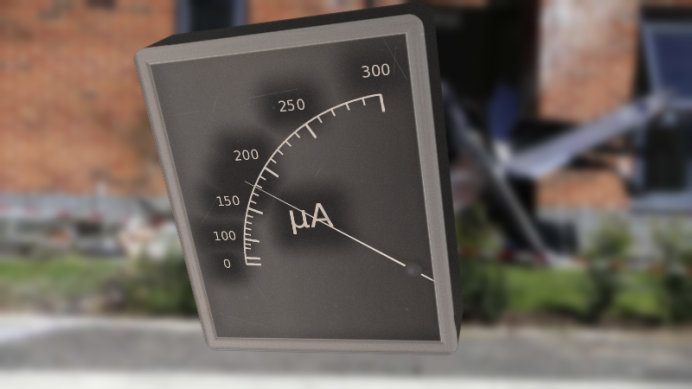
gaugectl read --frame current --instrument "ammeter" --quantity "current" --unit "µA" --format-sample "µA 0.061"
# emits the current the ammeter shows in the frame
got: µA 180
